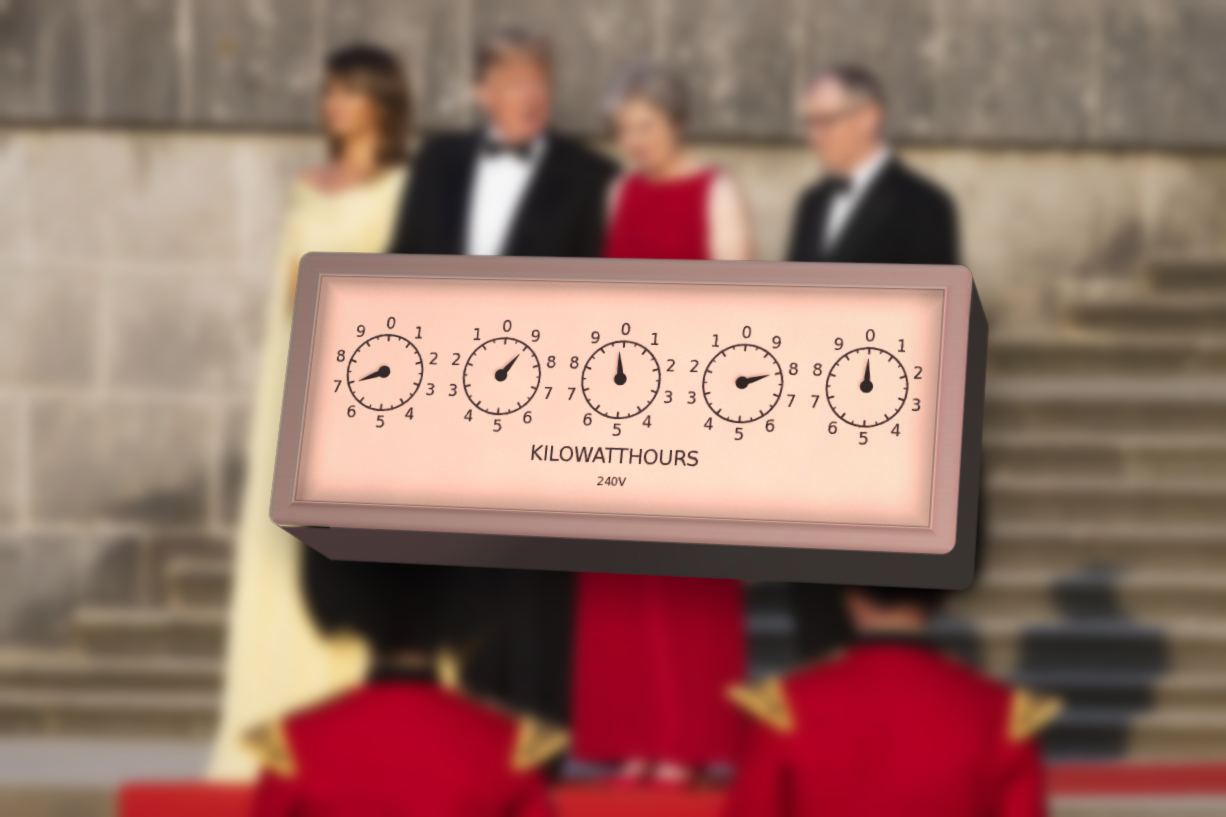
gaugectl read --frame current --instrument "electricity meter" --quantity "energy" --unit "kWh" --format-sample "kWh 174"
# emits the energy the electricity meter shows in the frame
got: kWh 68980
